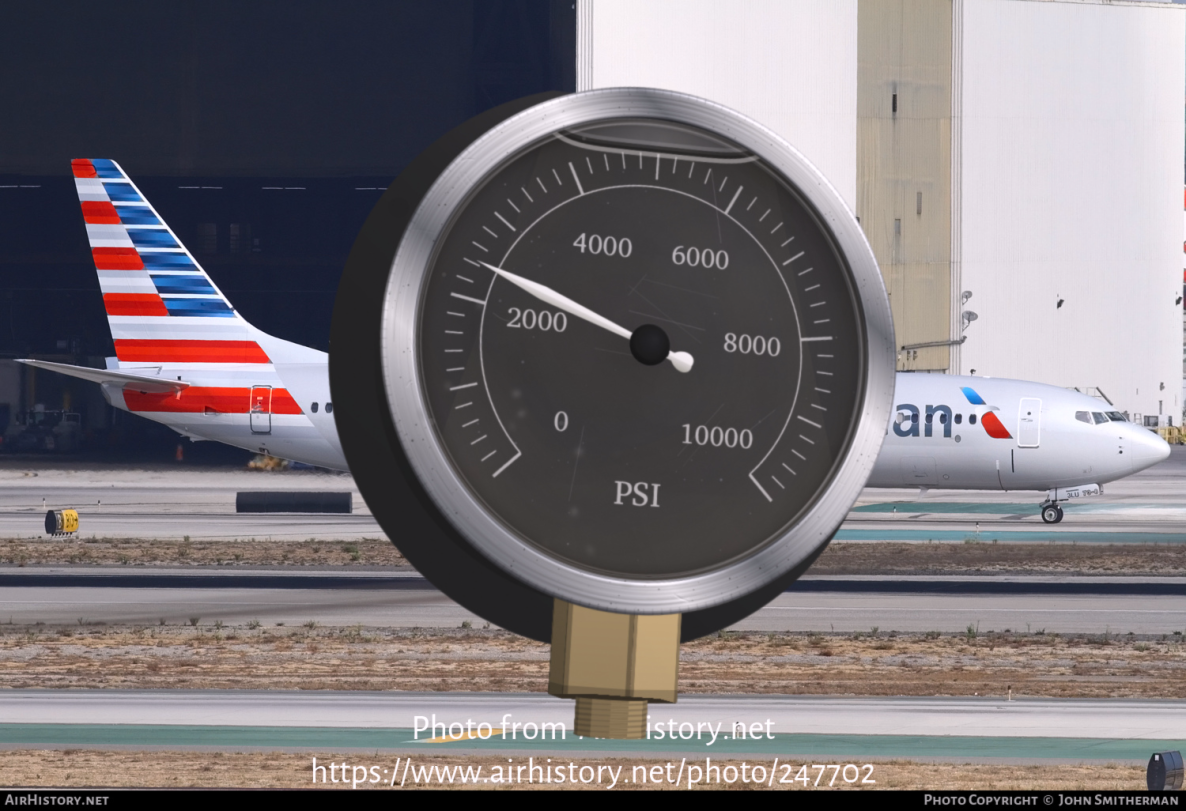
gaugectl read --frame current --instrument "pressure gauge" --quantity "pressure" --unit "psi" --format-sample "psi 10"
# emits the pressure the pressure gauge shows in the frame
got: psi 2400
